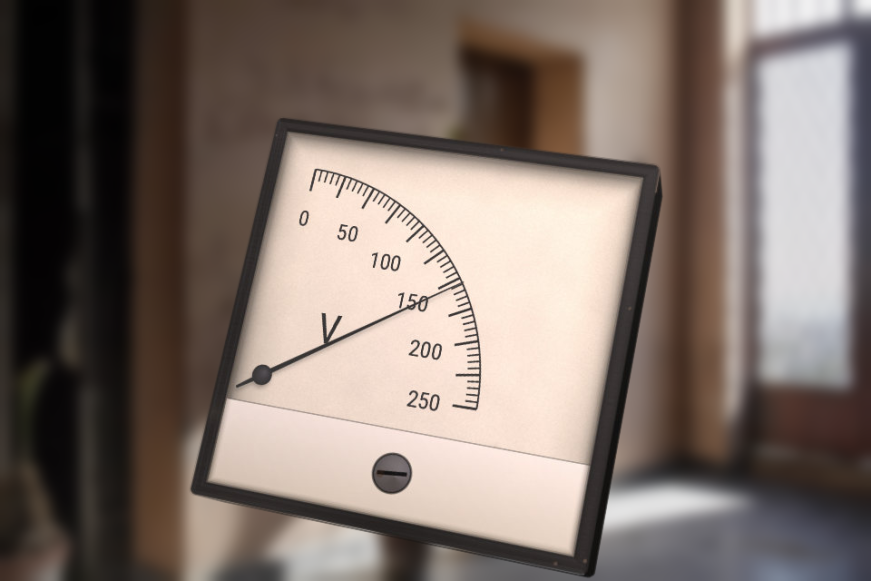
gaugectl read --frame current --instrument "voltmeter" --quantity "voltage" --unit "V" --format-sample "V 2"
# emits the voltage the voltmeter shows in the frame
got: V 155
